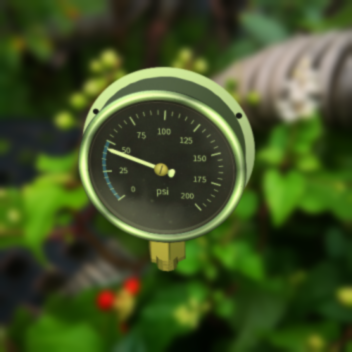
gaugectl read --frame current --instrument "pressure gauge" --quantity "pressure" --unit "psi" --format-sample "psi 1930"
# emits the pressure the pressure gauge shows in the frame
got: psi 45
